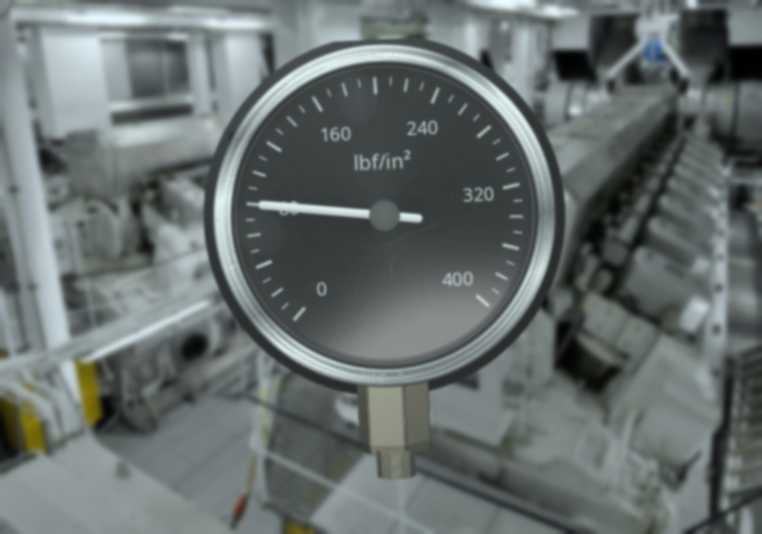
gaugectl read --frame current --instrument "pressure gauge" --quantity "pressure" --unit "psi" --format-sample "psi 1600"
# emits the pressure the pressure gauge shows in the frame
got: psi 80
